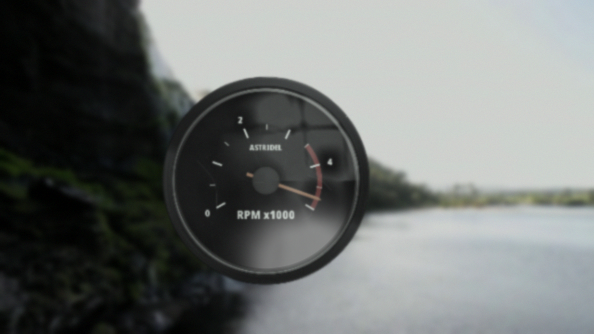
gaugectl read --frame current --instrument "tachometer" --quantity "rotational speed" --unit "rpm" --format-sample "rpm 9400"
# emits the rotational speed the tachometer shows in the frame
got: rpm 4750
